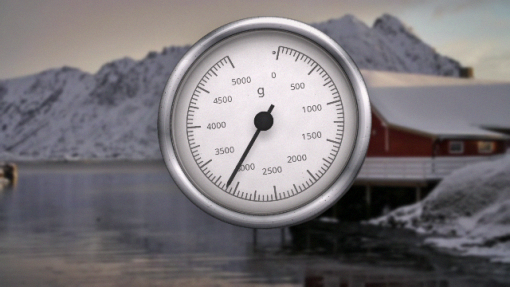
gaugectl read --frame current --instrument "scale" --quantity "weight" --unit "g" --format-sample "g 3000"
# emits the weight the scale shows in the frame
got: g 3100
